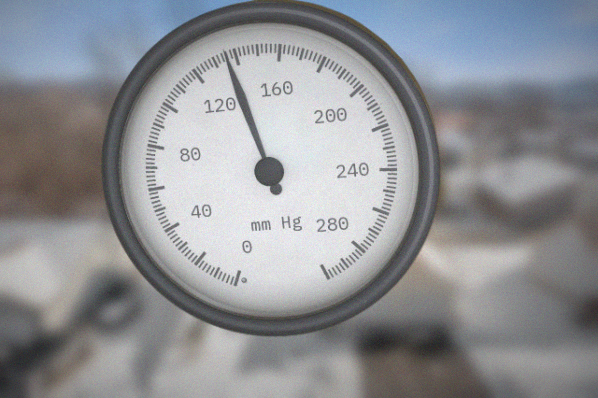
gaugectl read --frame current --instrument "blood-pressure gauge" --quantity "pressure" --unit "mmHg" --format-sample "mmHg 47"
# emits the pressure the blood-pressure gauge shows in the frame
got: mmHg 136
